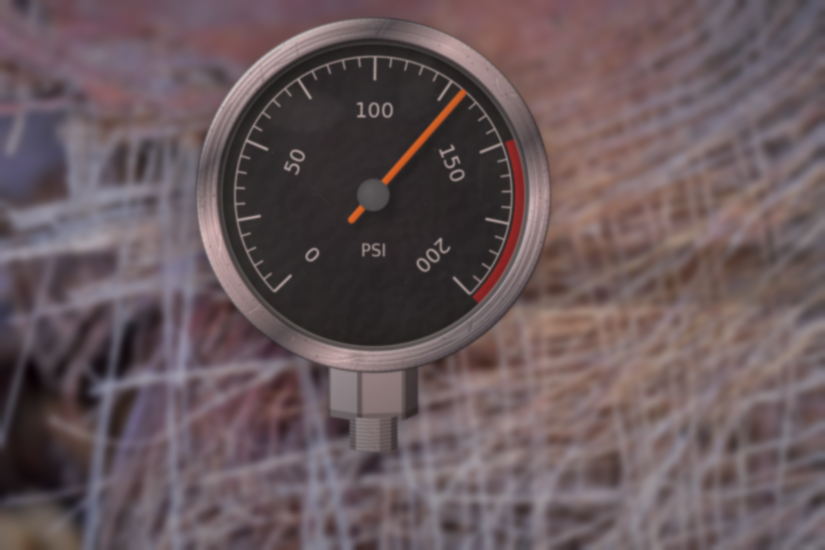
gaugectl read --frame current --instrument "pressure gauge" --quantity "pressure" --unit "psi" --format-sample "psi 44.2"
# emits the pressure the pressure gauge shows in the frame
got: psi 130
